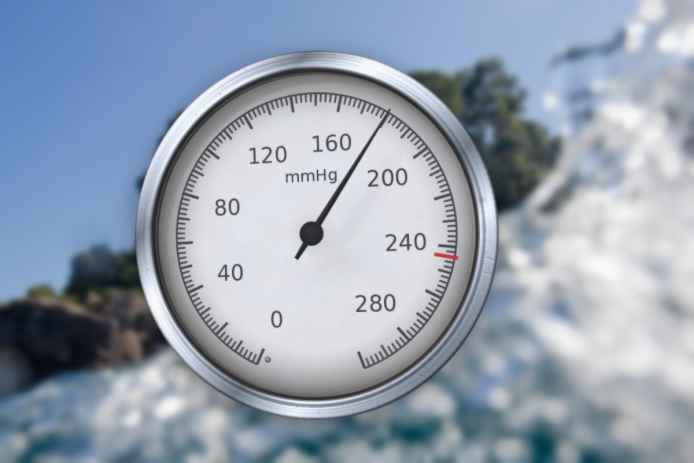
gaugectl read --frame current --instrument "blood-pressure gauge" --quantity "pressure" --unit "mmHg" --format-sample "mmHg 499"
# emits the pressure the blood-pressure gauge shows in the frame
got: mmHg 180
